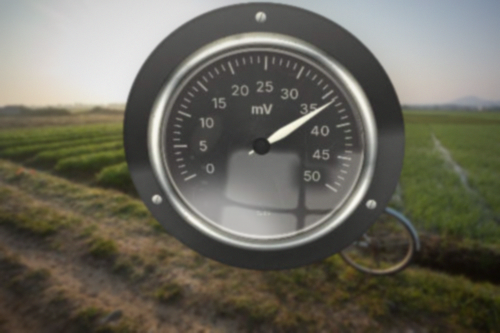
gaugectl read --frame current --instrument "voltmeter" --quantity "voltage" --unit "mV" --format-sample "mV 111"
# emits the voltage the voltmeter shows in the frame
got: mV 36
